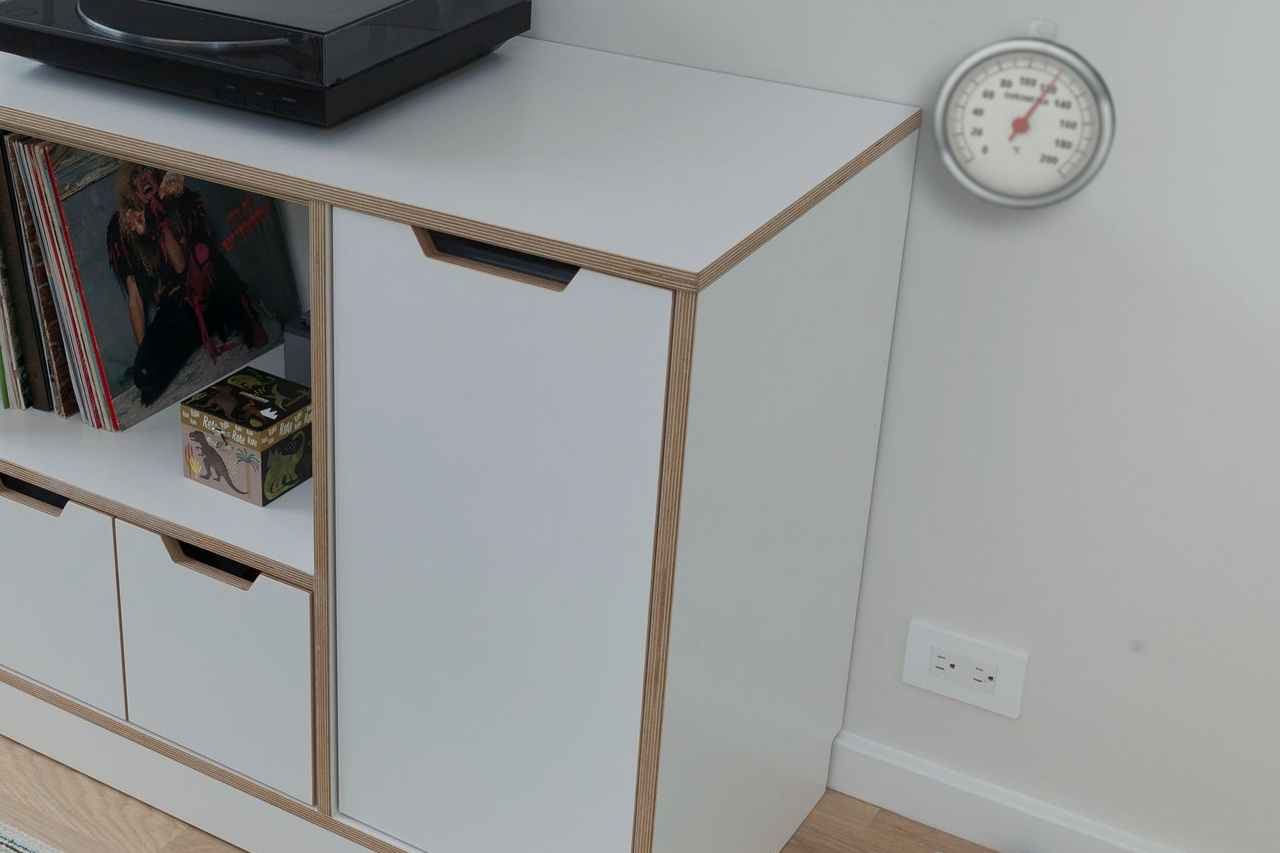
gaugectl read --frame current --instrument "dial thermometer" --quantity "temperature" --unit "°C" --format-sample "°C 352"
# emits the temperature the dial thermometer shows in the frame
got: °C 120
